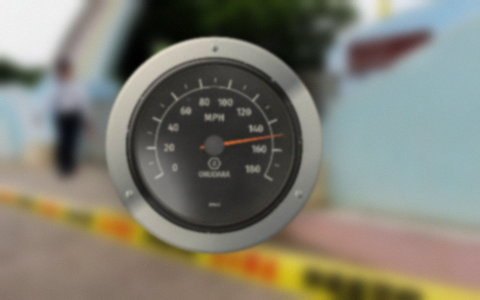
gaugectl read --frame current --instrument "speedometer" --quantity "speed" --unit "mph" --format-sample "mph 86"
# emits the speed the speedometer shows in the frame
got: mph 150
